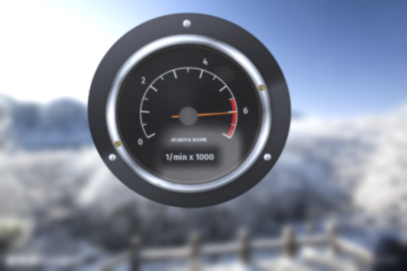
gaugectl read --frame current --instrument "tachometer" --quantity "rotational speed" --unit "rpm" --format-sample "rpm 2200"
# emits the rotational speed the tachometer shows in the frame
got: rpm 6000
